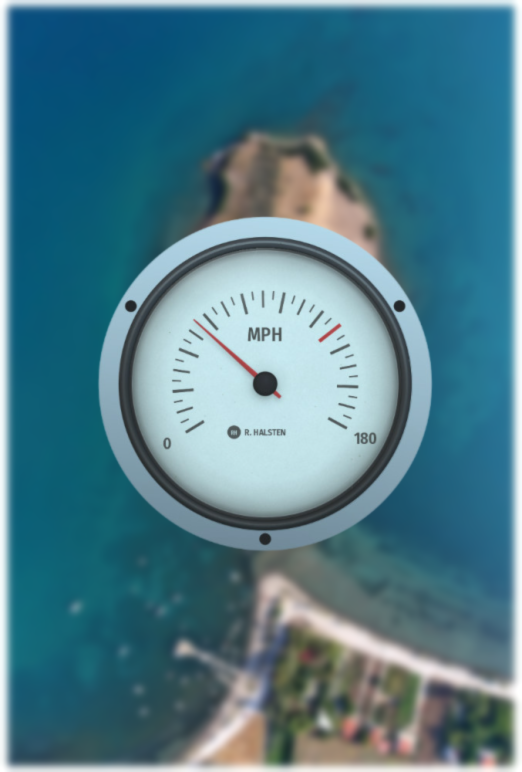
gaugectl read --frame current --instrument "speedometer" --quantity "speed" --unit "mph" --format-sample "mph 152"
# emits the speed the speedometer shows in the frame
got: mph 55
